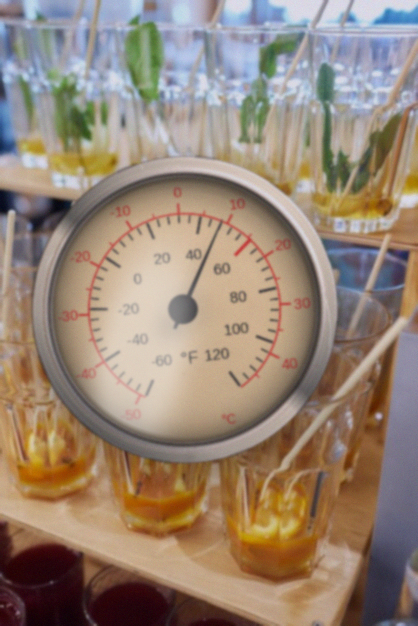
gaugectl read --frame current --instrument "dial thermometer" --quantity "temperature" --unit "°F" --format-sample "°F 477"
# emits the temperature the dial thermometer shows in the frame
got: °F 48
